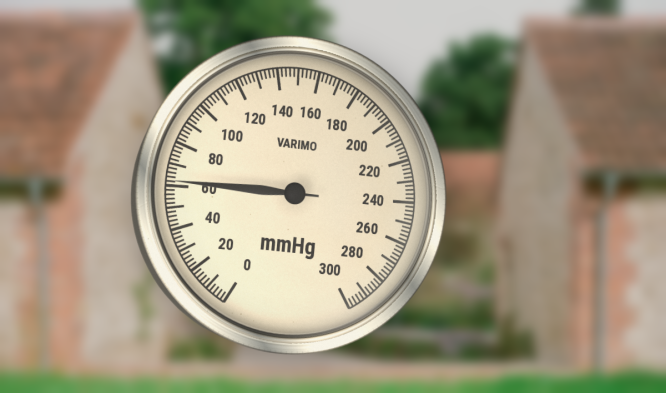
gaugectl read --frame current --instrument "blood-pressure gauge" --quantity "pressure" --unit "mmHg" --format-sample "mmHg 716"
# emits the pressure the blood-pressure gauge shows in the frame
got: mmHg 62
